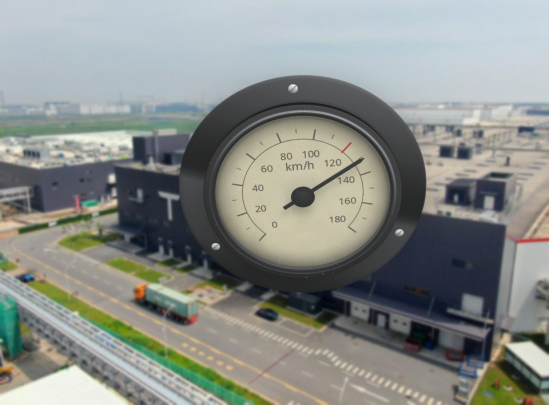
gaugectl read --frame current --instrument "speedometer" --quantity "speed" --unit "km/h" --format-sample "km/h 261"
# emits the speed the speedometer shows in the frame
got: km/h 130
